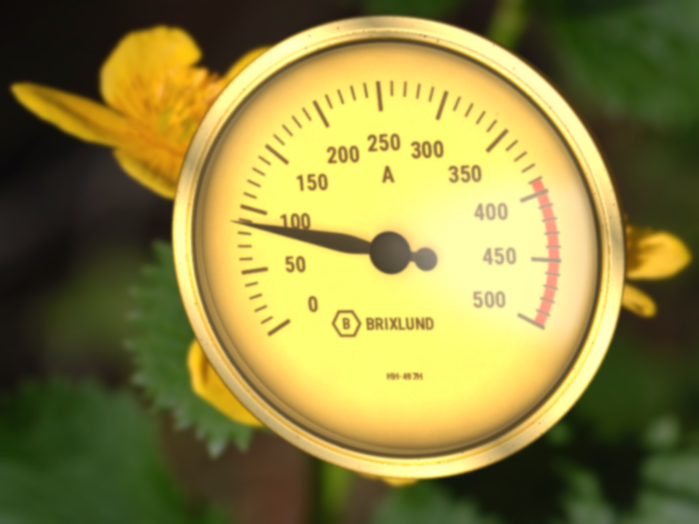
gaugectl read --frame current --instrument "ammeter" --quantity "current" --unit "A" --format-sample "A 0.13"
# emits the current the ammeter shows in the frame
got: A 90
